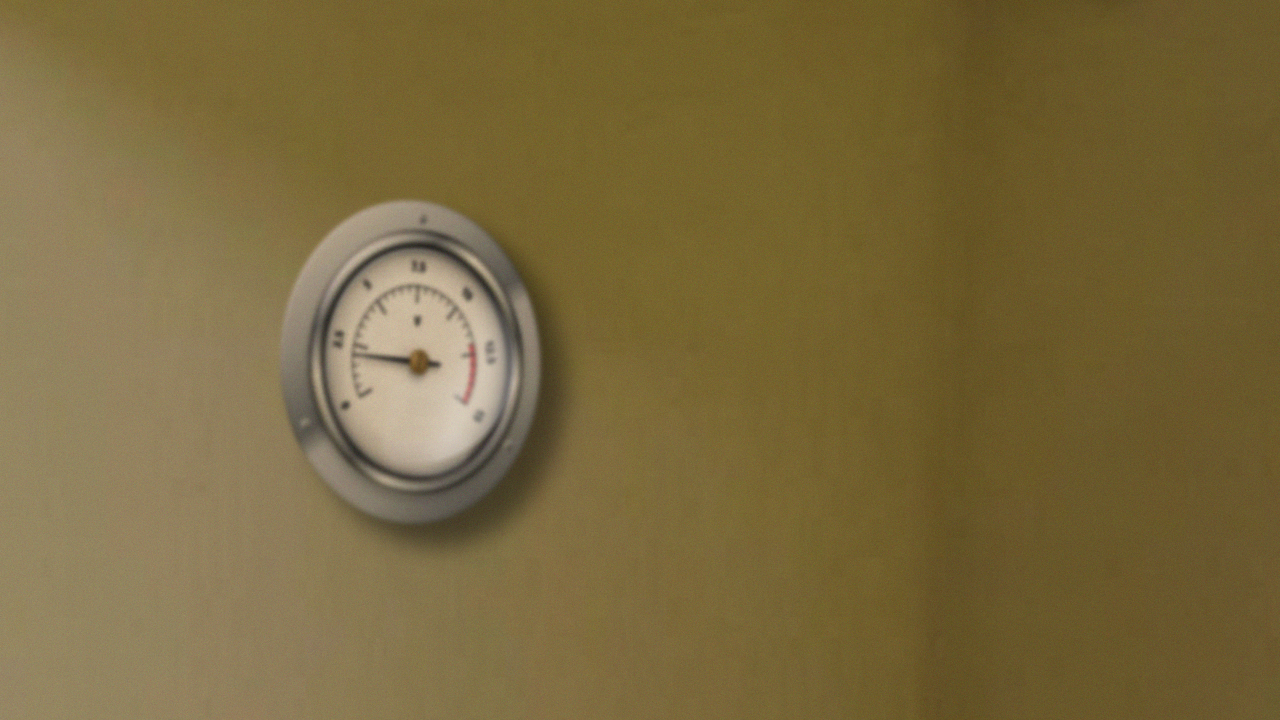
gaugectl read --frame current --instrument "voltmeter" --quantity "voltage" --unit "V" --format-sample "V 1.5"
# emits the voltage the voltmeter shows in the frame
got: V 2
